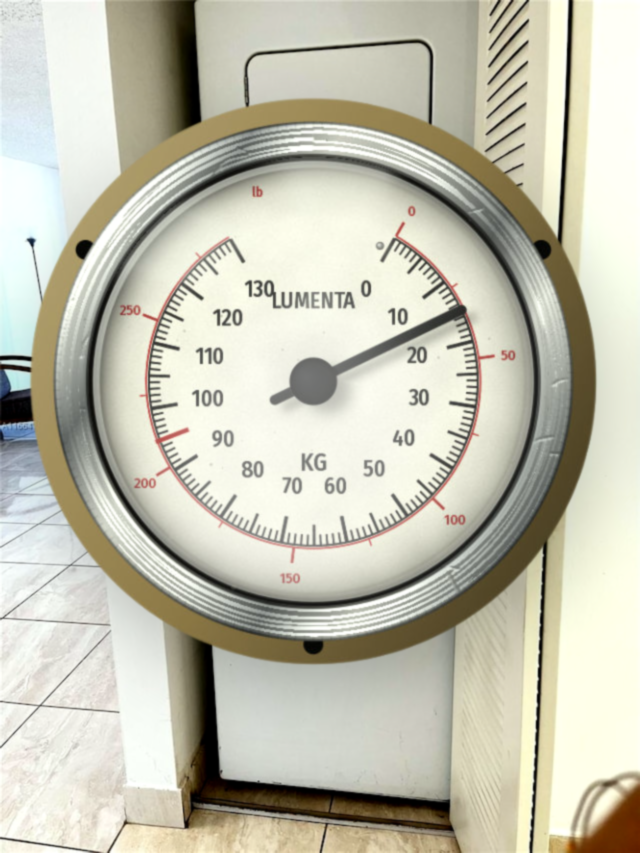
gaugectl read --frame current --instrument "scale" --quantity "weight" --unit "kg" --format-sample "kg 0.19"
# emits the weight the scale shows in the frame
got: kg 15
